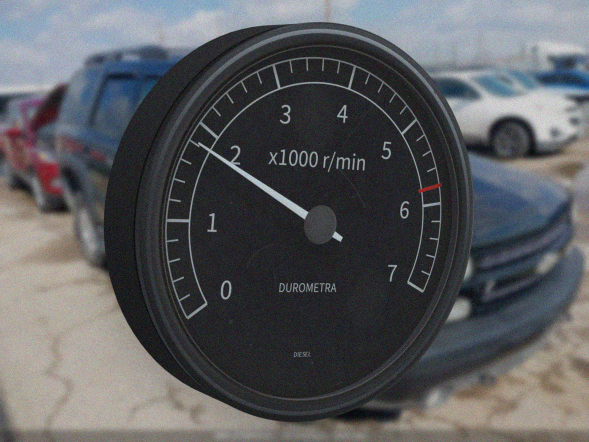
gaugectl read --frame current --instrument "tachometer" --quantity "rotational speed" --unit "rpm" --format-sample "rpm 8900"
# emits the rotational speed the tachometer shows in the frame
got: rpm 1800
